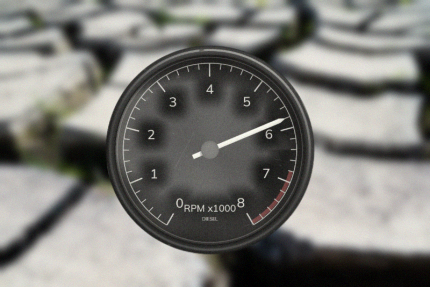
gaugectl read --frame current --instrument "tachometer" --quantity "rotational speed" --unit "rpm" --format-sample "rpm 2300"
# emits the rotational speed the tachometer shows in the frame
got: rpm 5800
